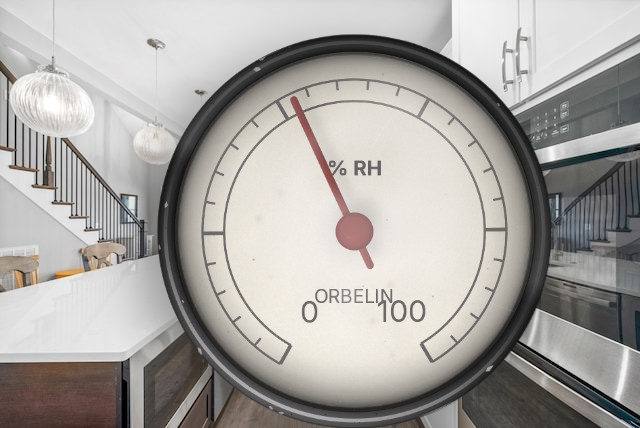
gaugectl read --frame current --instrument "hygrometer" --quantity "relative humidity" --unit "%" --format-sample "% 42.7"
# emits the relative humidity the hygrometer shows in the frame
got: % 42
